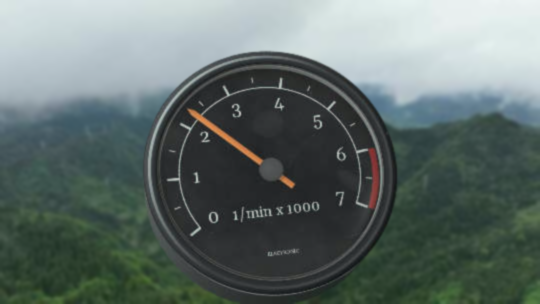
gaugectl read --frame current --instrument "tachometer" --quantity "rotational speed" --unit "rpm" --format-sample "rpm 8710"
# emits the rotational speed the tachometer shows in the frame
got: rpm 2250
